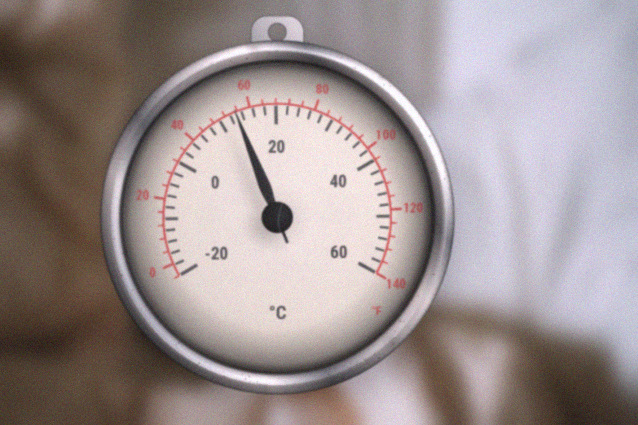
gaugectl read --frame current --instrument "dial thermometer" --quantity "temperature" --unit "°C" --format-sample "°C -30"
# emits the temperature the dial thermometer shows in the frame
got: °C 13
